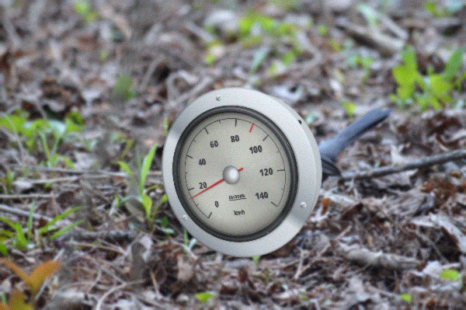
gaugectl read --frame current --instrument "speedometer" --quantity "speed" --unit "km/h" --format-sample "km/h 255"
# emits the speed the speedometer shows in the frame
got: km/h 15
